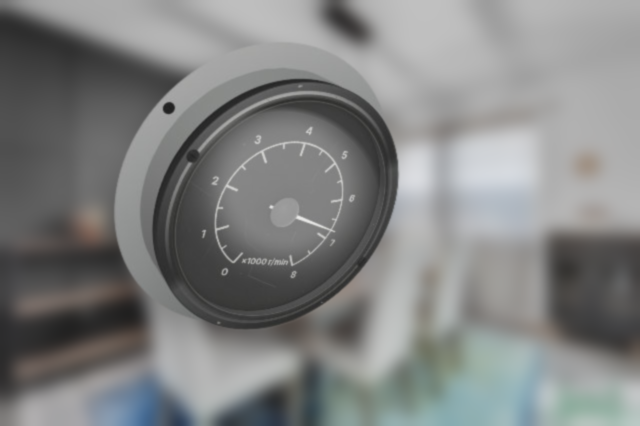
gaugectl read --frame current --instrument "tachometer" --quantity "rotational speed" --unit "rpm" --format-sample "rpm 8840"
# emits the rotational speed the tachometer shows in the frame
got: rpm 6750
